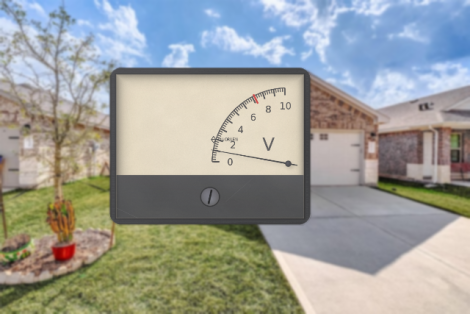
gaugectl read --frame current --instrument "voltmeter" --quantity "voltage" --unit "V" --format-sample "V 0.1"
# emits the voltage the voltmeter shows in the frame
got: V 1
